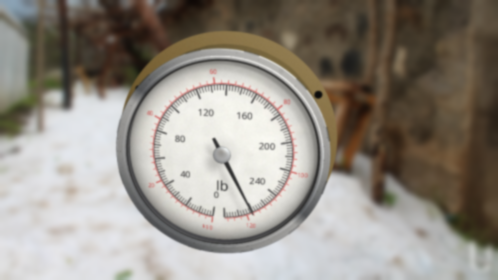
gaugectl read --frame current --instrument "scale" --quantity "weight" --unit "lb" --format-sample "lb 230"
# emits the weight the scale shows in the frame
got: lb 260
